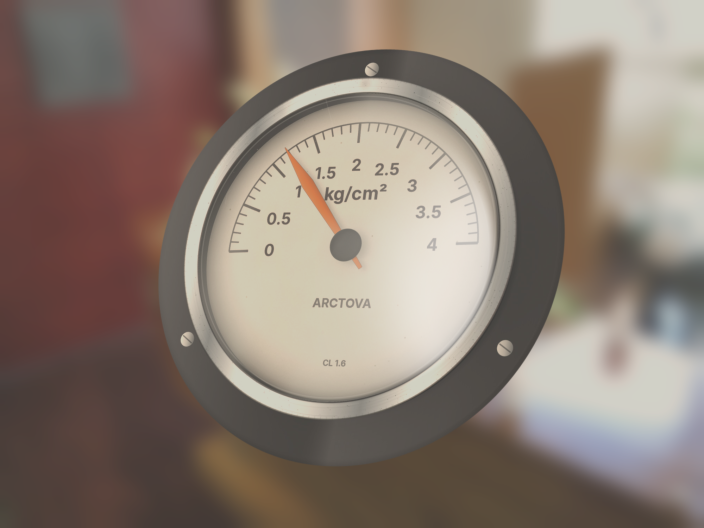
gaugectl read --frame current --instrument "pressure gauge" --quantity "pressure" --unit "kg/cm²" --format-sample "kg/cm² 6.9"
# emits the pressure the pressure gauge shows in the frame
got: kg/cm² 1.2
